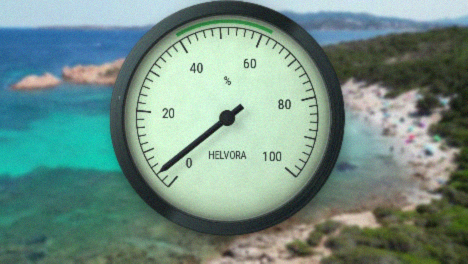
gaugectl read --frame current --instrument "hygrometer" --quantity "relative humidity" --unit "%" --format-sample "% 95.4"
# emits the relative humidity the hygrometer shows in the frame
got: % 4
